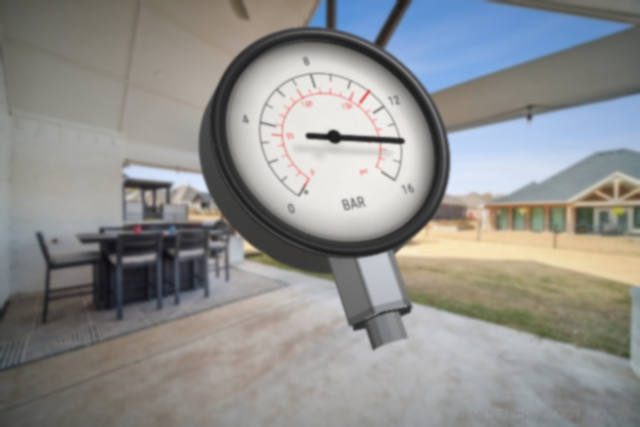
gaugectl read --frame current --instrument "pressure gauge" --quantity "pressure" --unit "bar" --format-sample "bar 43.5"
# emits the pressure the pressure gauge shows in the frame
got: bar 14
